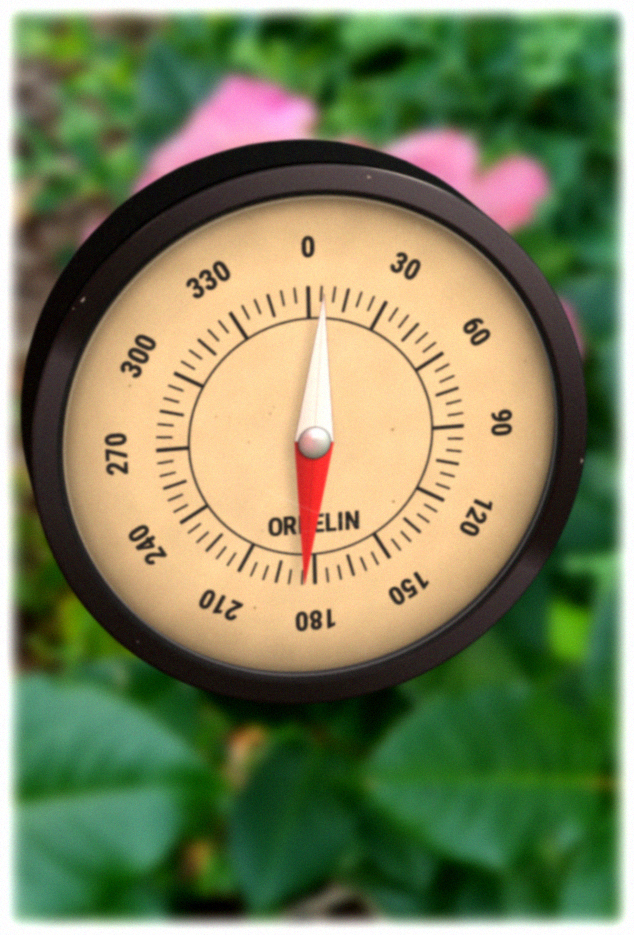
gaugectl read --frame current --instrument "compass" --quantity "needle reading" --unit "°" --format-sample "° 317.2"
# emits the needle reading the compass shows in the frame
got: ° 185
